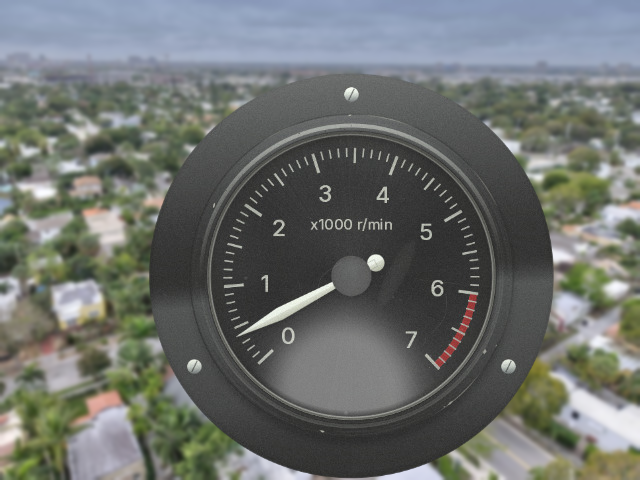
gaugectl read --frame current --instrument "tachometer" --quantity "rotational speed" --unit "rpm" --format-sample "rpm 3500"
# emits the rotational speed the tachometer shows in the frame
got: rpm 400
